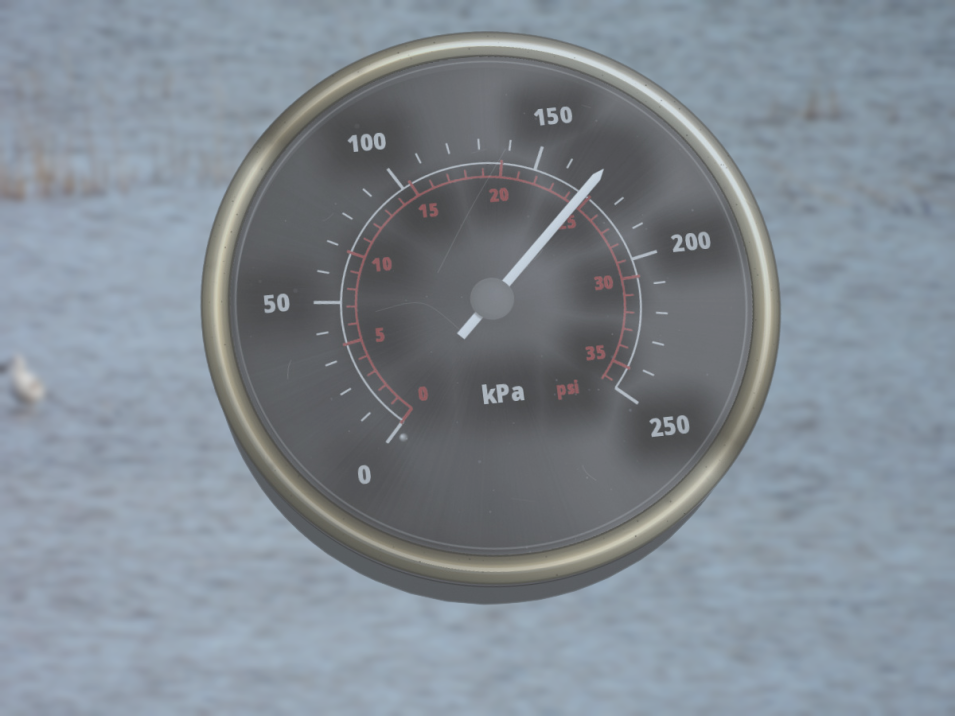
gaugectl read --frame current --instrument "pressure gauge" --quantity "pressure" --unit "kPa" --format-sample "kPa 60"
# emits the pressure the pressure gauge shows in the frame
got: kPa 170
